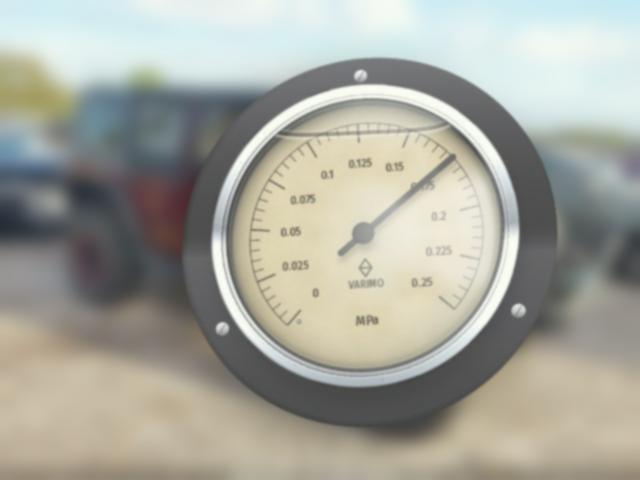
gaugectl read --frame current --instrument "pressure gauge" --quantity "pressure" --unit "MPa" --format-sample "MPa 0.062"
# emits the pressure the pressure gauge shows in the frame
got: MPa 0.175
